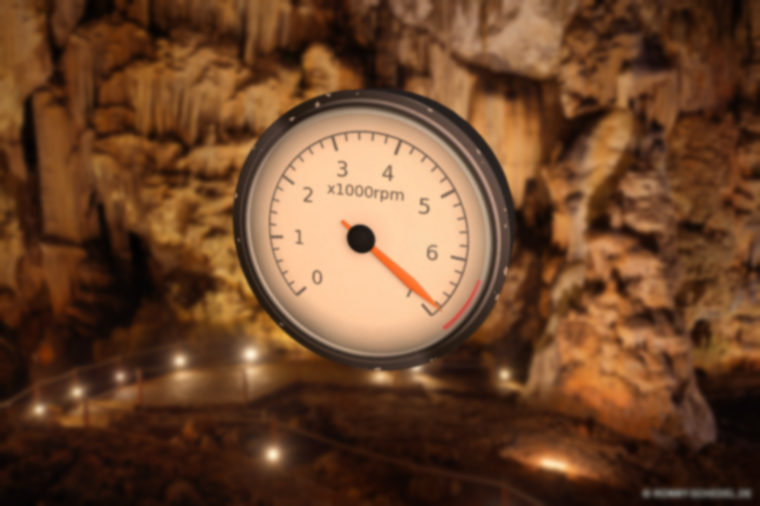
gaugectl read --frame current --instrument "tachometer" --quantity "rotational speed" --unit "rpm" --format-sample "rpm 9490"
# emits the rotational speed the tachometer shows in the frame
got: rpm 6800
